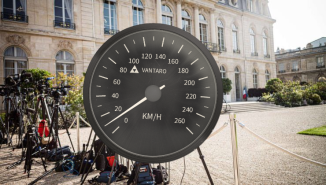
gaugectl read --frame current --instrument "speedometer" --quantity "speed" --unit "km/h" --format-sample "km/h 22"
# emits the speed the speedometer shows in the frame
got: km/h 10
